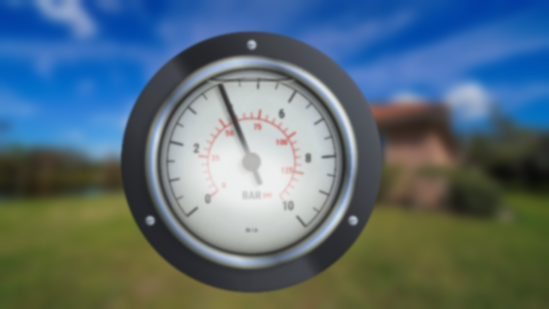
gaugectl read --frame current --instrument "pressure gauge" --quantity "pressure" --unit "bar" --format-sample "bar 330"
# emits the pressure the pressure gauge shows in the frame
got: bar 4
